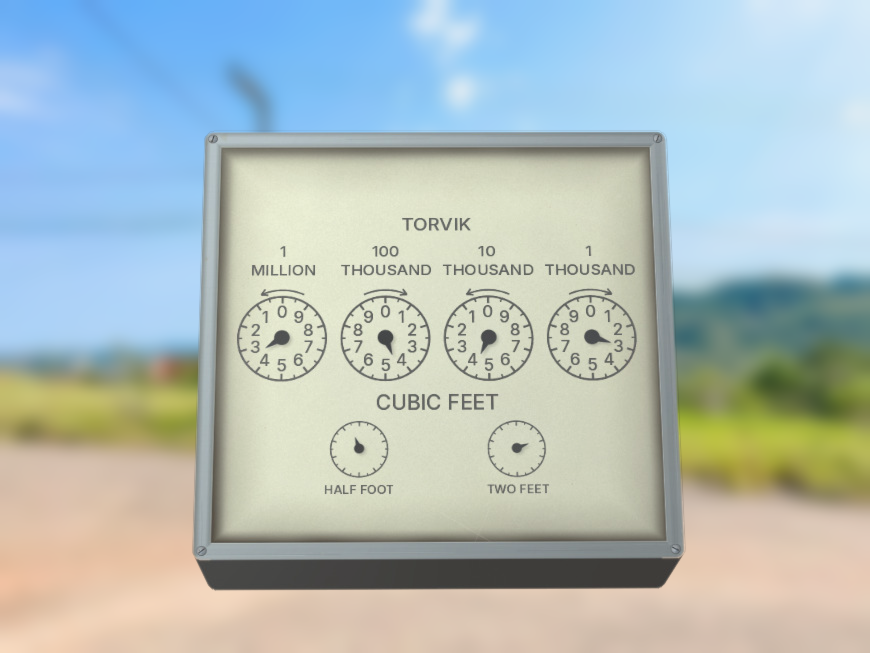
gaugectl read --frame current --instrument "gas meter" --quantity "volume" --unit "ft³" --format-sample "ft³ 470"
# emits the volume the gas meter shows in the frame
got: ft³ 344300
